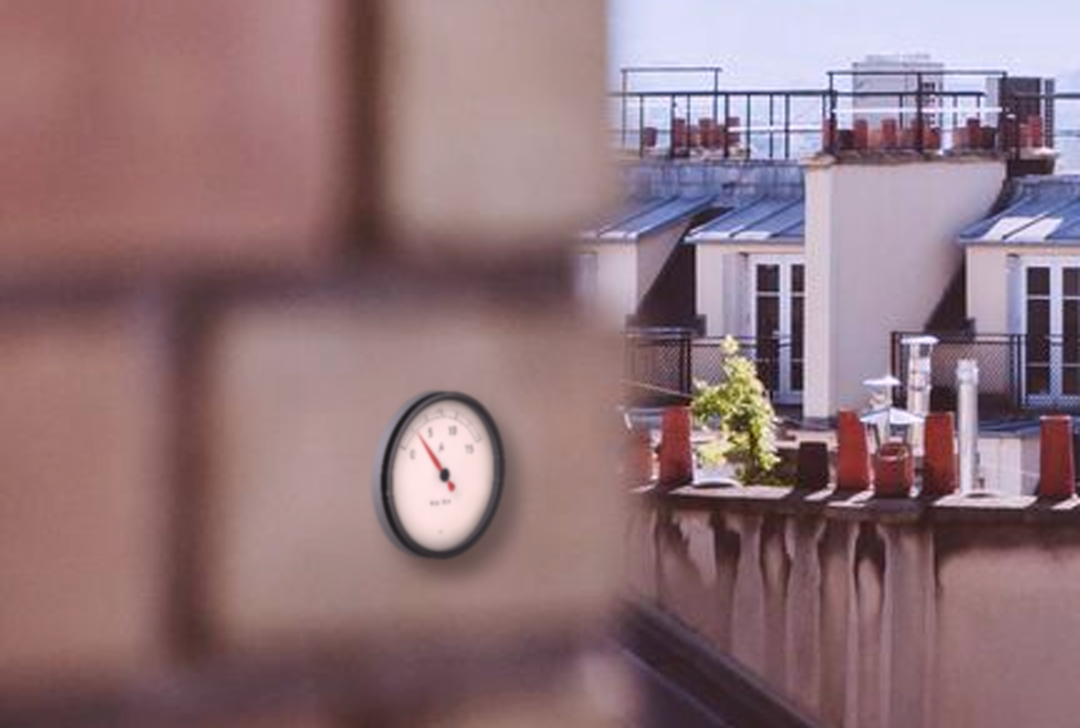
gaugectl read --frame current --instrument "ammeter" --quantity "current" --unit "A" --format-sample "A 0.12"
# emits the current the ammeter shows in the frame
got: A 2.5
